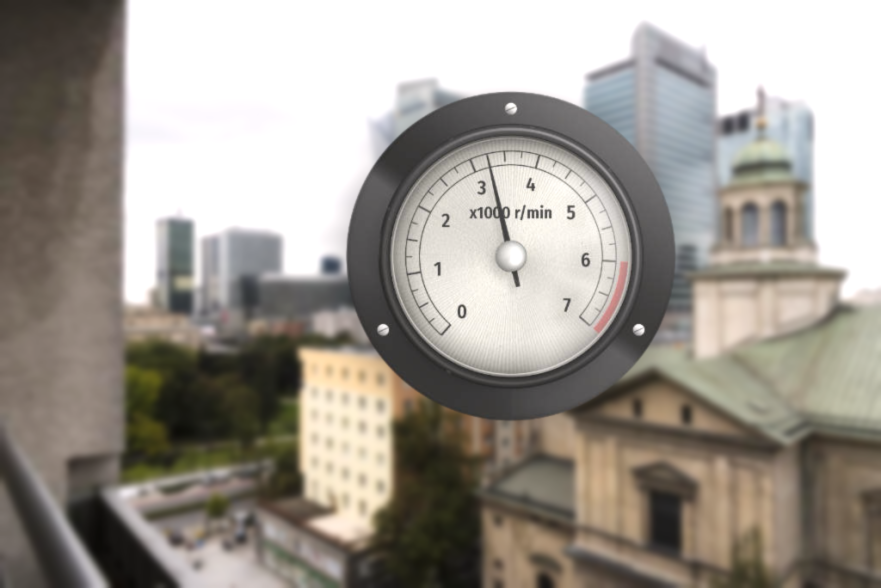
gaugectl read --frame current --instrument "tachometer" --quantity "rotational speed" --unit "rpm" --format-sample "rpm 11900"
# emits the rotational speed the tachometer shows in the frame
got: rpm 3250
